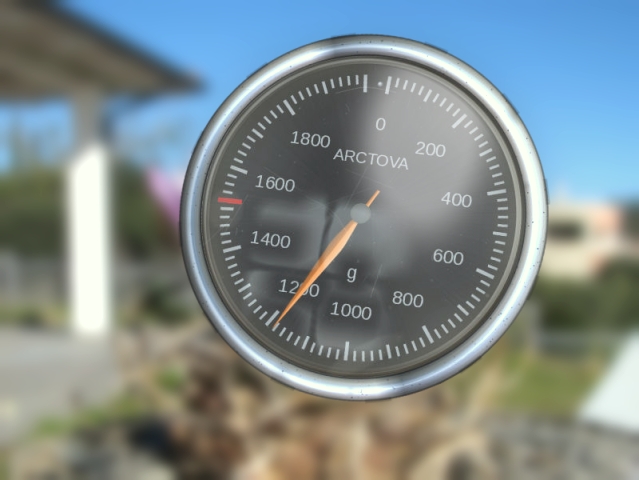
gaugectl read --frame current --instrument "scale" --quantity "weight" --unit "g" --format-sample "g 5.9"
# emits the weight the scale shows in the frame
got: g 1180
